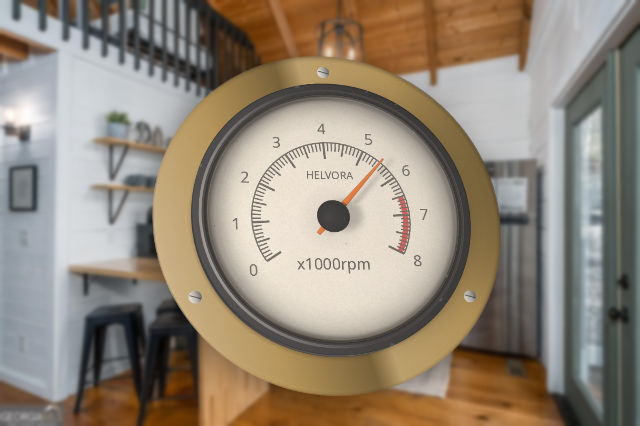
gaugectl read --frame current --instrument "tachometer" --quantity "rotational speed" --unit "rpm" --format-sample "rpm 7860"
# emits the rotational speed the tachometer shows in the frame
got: rpm 5500
